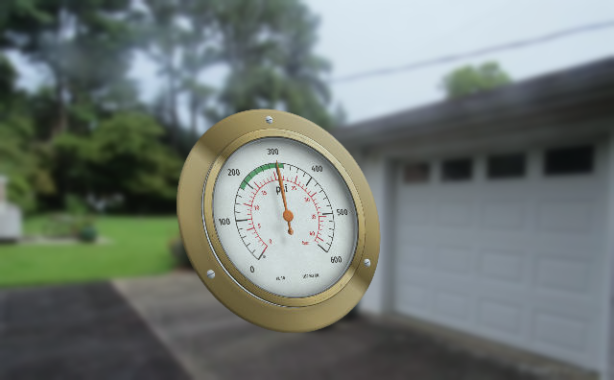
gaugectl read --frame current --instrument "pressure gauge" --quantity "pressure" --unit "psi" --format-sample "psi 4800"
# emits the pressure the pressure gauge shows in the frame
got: psi 300
